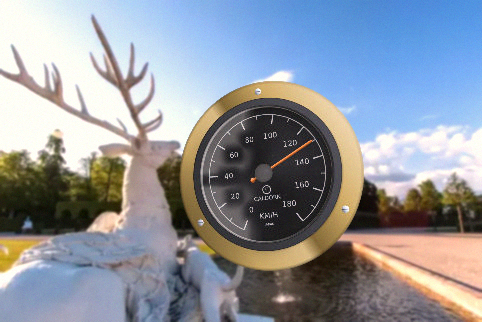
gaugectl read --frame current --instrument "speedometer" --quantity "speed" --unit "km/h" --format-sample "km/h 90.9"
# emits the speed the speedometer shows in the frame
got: km/h 130
